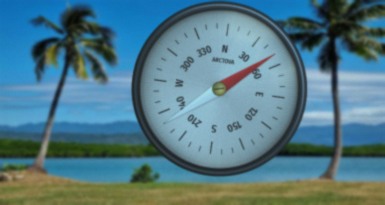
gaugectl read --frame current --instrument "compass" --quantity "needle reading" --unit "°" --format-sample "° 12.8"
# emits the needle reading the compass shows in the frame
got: ° 50
